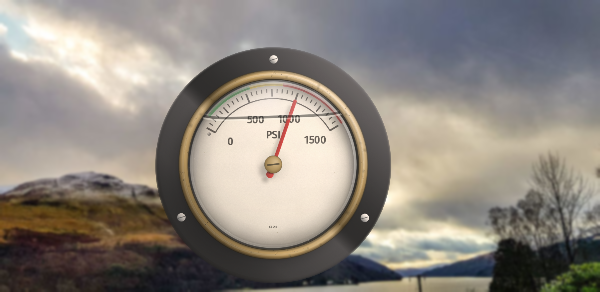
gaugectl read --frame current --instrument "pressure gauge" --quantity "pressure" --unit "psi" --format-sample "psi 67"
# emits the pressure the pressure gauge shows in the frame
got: psi 1000
